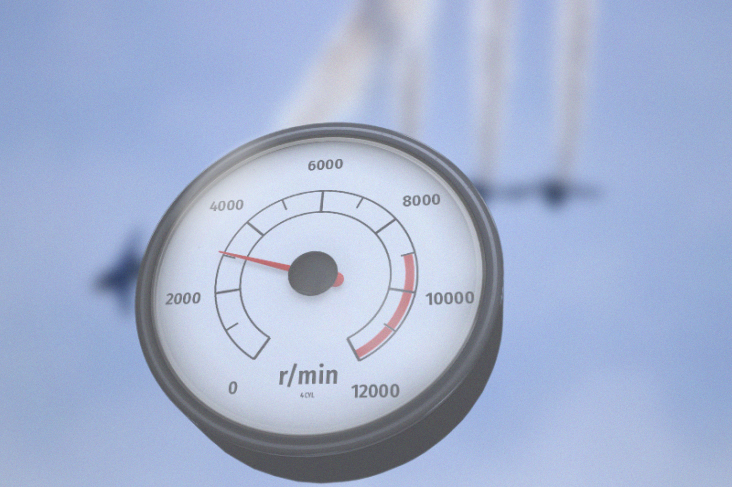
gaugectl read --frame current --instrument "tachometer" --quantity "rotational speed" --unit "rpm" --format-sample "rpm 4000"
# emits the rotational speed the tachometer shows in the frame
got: rpm 3000
